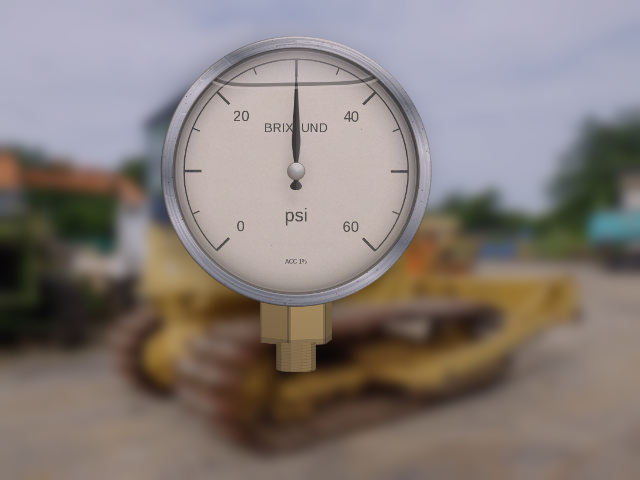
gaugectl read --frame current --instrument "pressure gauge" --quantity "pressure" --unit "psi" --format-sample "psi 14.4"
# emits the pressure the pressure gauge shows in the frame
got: psi 30
